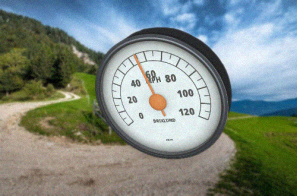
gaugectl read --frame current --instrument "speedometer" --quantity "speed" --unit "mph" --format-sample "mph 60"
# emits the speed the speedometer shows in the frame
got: mph 55
